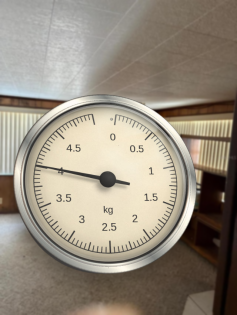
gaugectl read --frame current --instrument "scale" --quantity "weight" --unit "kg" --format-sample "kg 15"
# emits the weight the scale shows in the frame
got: kg 4
